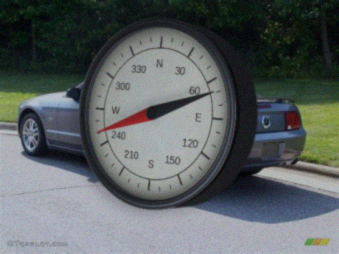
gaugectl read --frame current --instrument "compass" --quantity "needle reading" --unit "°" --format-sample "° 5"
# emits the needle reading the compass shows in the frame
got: ° 250
